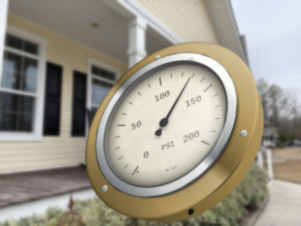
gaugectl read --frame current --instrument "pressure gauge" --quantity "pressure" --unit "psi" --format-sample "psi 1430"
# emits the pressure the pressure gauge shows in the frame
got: psi 130
